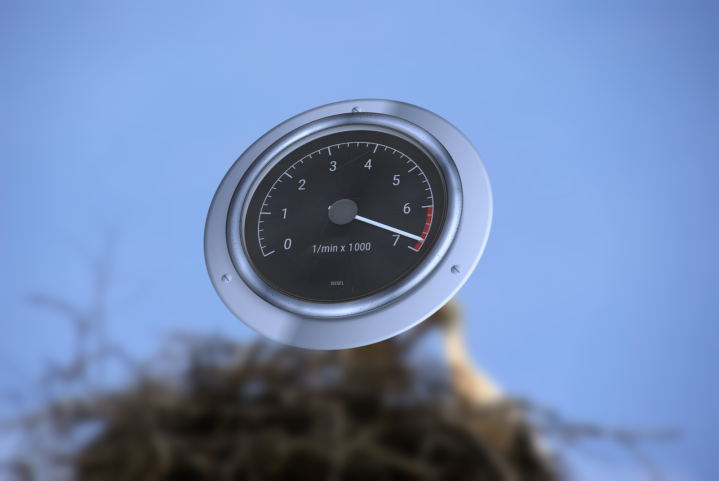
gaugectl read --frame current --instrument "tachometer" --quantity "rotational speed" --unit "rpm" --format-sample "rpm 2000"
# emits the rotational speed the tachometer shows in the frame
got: rpm 6800
